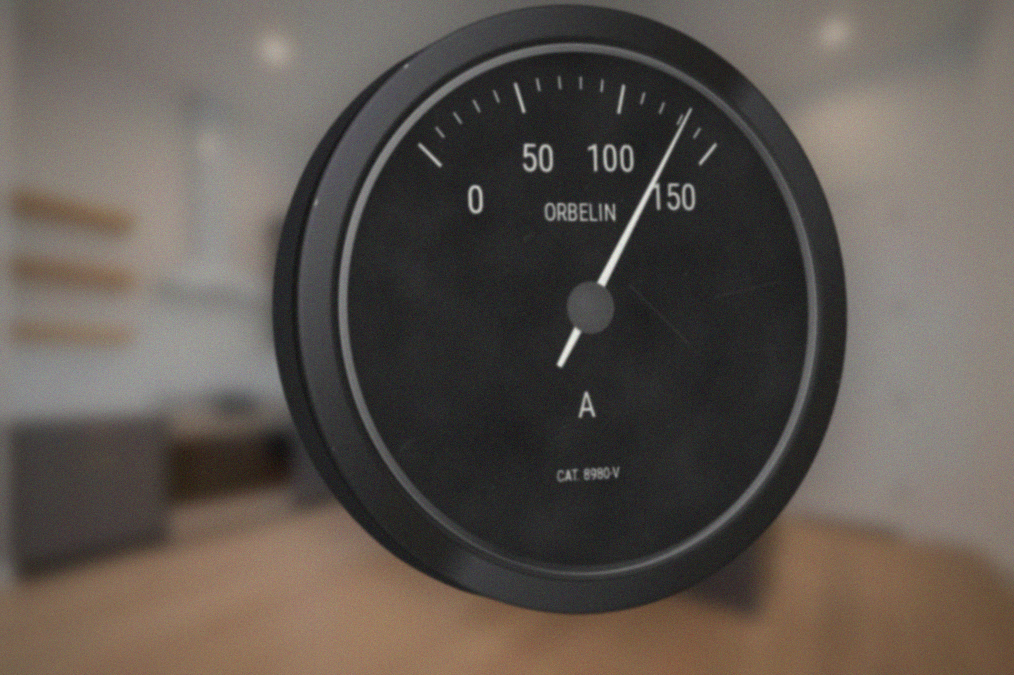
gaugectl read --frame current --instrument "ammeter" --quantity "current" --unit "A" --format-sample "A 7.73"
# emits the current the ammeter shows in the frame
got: A 130
